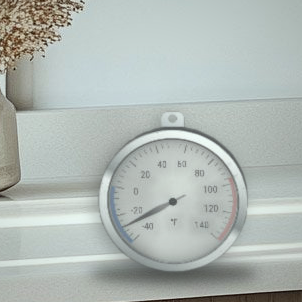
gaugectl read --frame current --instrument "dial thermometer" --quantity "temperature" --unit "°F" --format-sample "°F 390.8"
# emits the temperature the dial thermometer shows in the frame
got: °F -28
